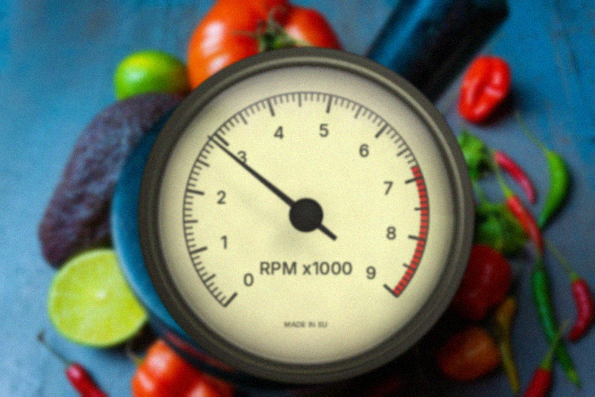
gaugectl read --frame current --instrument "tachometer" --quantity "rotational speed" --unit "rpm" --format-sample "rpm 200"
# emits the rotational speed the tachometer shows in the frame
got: rpm 2900
